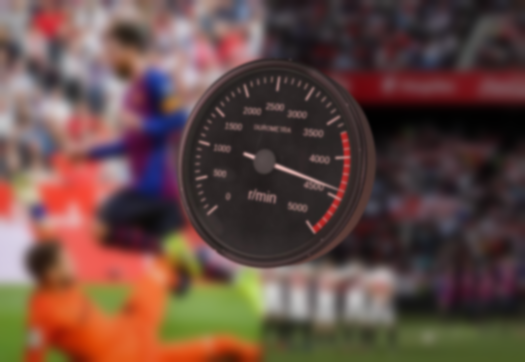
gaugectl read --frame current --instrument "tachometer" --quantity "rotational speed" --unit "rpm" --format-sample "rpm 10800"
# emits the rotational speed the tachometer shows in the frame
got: rpm 4400
